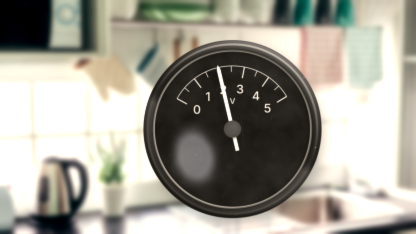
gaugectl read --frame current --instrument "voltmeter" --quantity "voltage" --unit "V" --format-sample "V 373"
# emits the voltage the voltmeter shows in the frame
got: V 2
